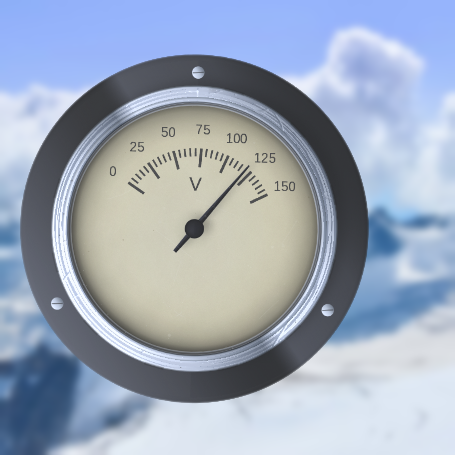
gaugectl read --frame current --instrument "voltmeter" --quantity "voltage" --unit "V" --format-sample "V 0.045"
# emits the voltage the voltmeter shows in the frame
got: V 120
